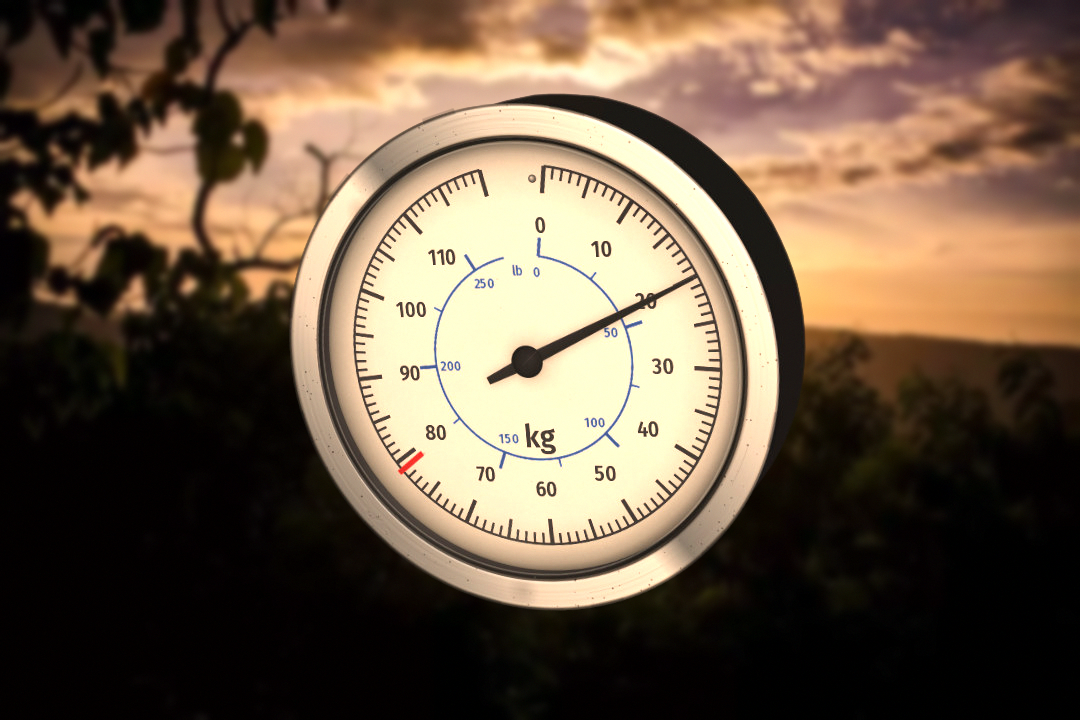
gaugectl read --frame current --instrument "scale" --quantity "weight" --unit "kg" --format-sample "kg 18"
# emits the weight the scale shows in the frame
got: kg 20
